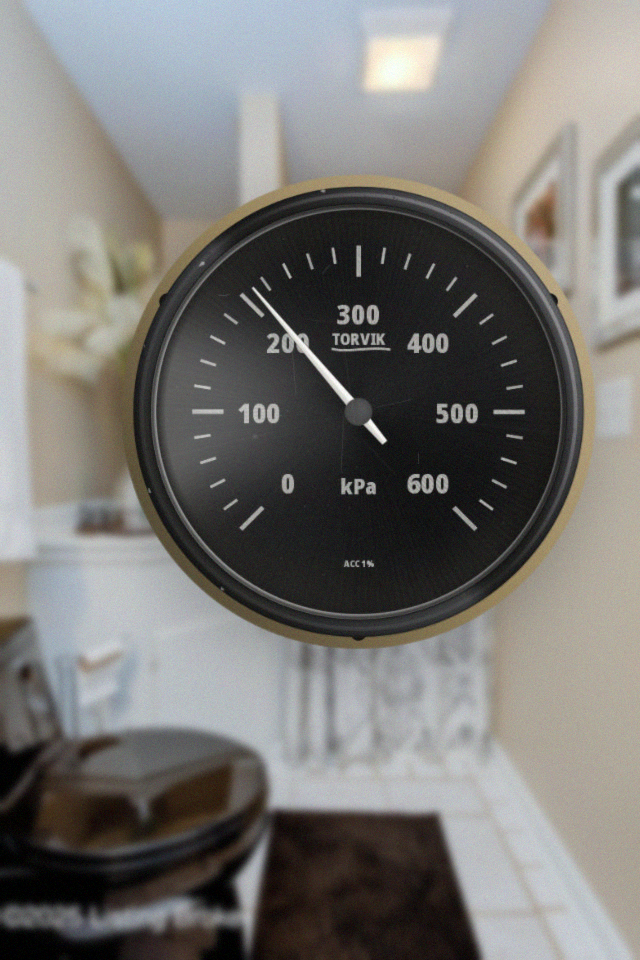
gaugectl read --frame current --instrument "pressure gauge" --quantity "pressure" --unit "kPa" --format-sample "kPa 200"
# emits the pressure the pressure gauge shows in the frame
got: kPa 210
